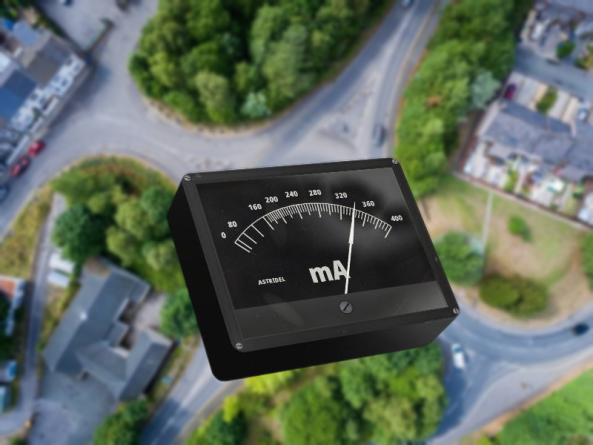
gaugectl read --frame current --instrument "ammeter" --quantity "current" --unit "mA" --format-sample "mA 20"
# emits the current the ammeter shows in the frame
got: mA 340
